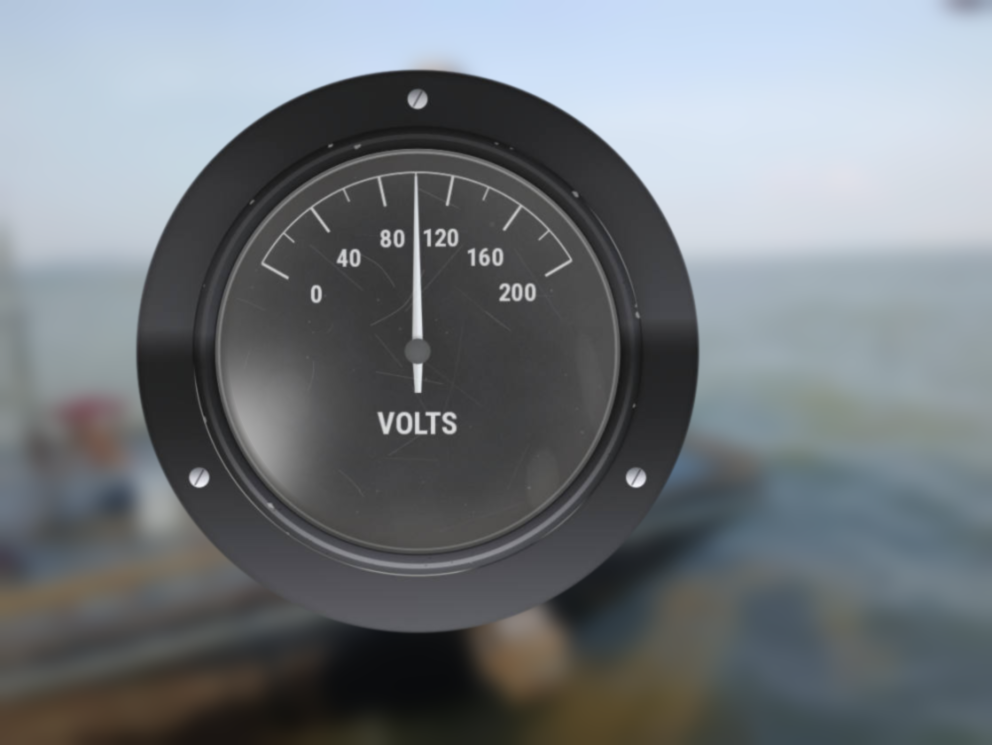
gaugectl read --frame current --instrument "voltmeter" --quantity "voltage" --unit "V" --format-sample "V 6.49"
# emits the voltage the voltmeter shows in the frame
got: V 100
